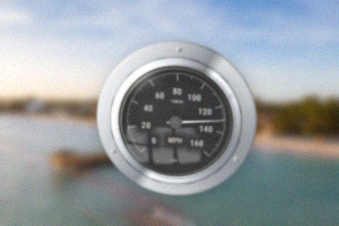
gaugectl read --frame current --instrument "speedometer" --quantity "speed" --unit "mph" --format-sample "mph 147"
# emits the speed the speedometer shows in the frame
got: mph 130
